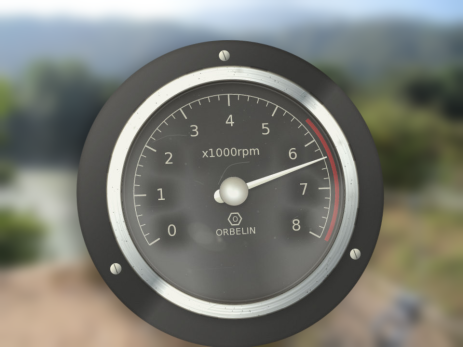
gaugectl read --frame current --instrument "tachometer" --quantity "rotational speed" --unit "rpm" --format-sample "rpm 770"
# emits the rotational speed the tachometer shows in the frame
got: rpm 6400
